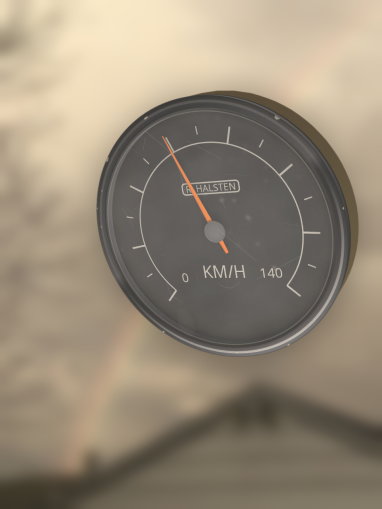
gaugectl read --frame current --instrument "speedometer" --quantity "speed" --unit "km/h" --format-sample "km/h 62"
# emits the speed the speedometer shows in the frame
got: km/h 60
